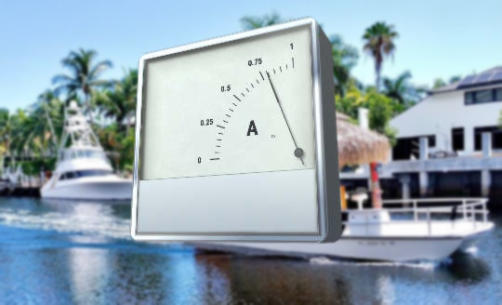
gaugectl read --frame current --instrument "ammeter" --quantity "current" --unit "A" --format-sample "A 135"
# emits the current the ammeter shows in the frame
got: A 0.8
